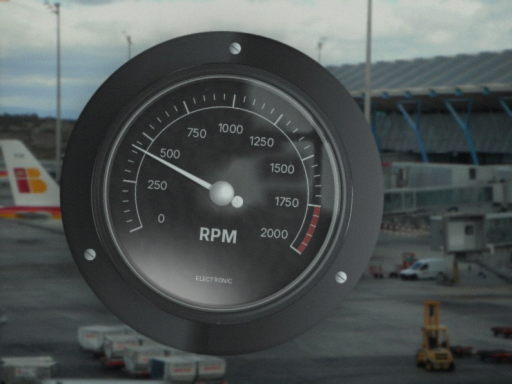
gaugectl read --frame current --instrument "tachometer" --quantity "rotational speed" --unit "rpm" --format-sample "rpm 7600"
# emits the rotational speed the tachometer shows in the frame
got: rpm 425
